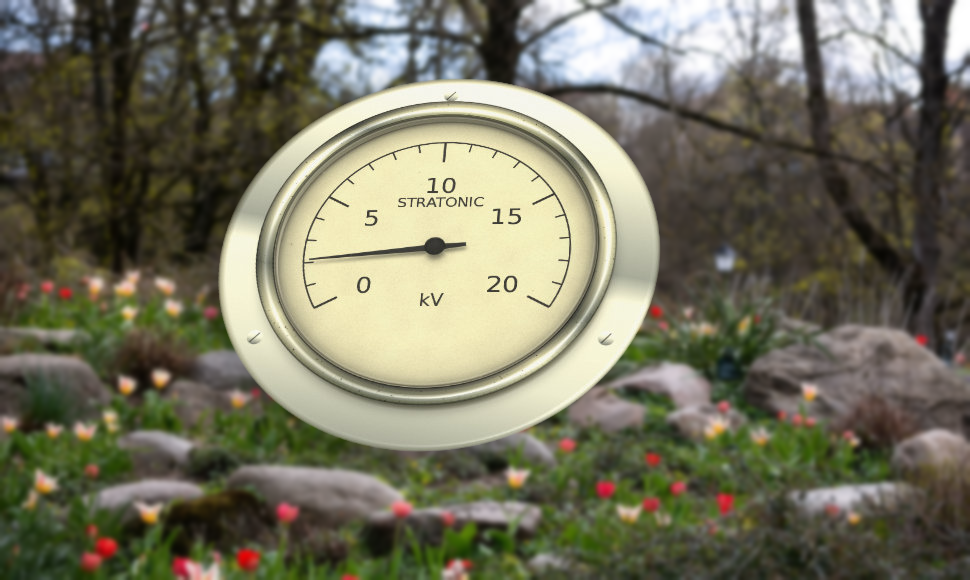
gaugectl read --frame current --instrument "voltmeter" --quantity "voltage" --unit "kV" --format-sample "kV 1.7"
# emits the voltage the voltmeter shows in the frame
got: kV 2
